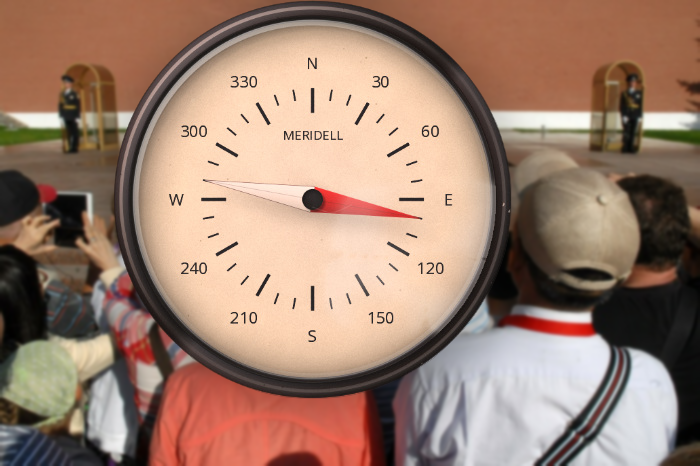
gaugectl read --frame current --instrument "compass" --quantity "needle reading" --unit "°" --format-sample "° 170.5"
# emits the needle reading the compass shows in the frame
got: ° 100
